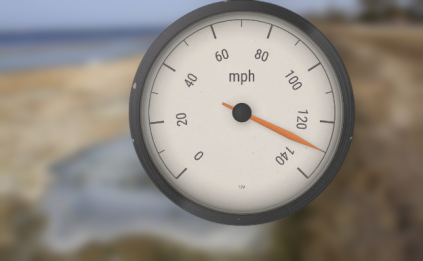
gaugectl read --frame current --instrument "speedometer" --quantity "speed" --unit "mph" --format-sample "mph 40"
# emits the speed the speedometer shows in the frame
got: mph 130
